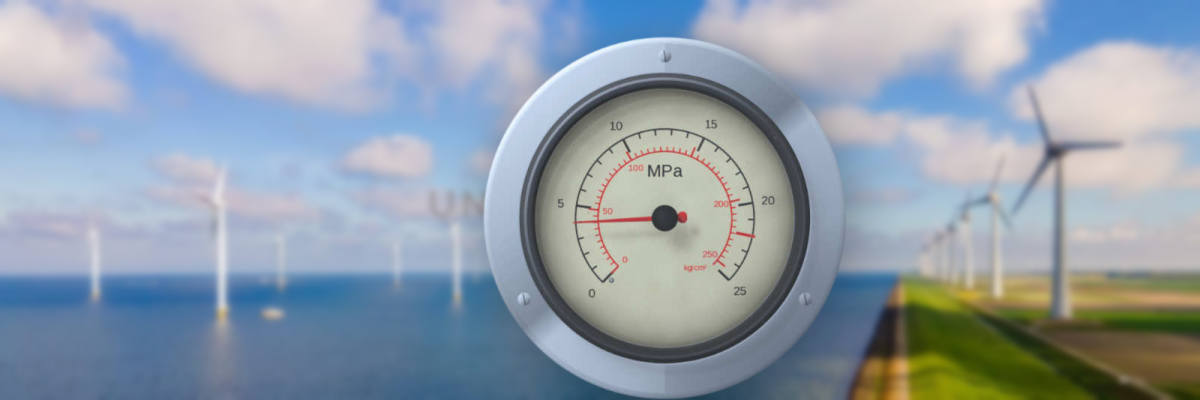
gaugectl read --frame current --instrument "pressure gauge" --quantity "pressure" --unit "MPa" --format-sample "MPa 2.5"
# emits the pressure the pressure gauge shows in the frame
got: MPa 4
